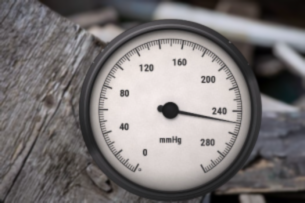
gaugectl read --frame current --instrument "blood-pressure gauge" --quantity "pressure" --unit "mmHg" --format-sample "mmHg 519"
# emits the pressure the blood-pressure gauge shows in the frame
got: mmHg 250
